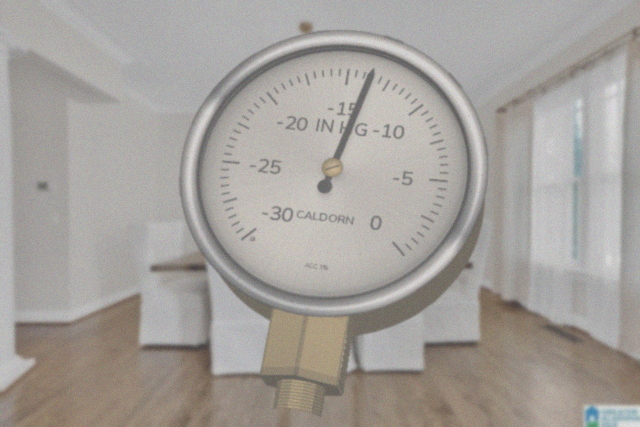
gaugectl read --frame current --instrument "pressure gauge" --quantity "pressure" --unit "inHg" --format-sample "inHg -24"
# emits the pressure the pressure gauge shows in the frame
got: inHg -13.5
